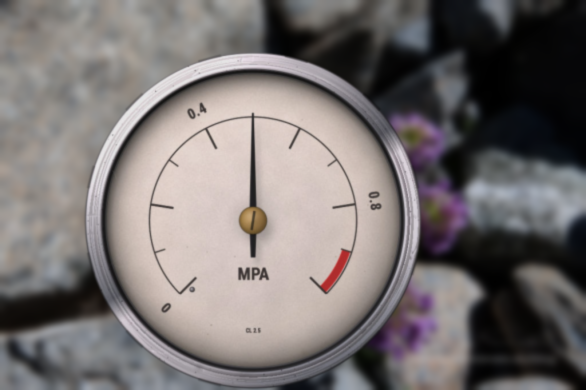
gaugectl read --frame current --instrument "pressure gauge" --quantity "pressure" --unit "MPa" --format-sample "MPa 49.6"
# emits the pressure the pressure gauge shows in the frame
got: MPa 0.5
